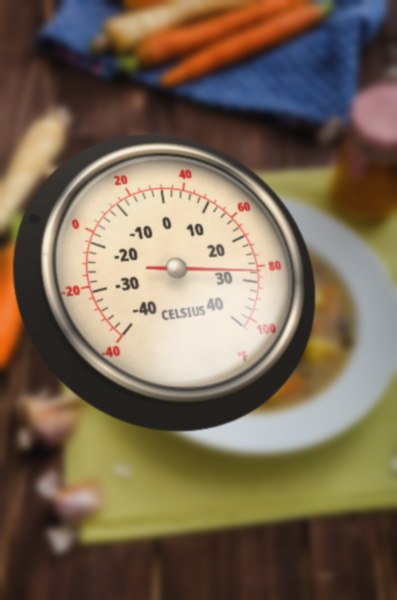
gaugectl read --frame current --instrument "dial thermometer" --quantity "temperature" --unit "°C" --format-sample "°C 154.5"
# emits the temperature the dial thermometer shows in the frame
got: °C 28
